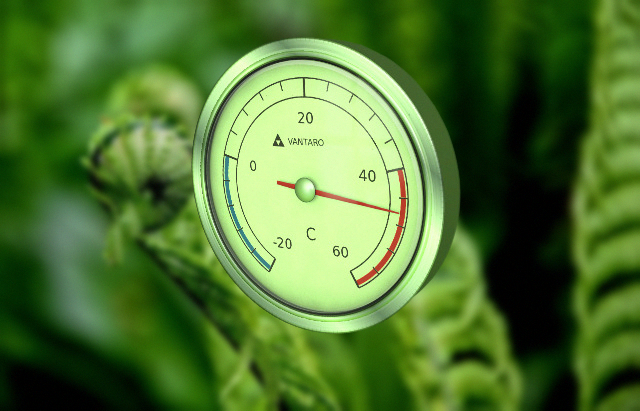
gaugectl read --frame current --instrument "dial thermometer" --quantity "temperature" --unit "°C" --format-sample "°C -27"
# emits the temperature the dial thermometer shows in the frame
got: °C 46
